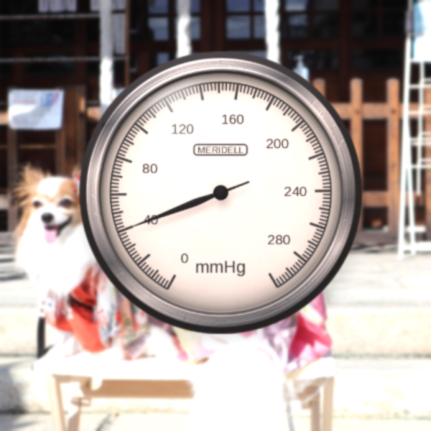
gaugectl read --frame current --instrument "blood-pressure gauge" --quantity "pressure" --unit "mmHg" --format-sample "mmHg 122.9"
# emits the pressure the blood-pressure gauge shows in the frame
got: mmHg 40
